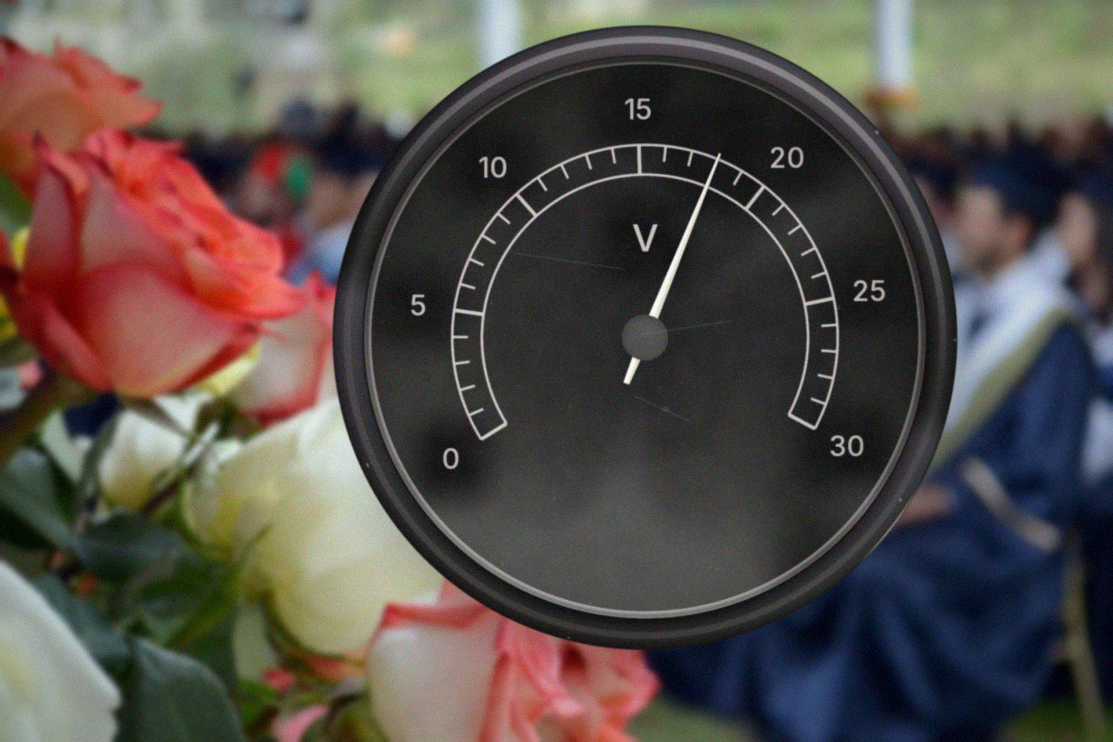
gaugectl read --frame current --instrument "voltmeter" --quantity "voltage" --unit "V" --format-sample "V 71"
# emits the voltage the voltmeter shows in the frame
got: V 18
